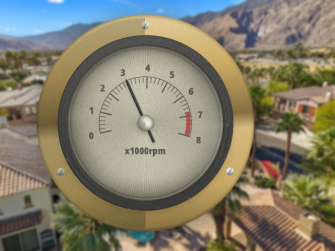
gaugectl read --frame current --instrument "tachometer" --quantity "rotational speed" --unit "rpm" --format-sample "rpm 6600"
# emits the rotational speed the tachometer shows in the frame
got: rpm 3000
